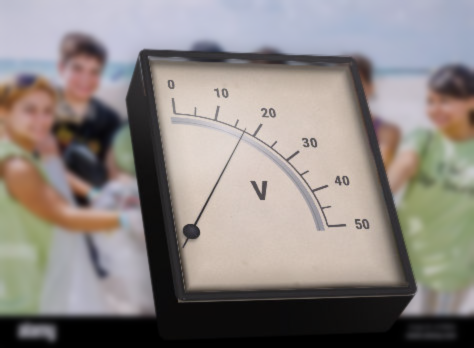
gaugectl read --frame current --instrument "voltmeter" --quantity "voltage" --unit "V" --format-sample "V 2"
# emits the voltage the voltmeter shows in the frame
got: V 17.5
